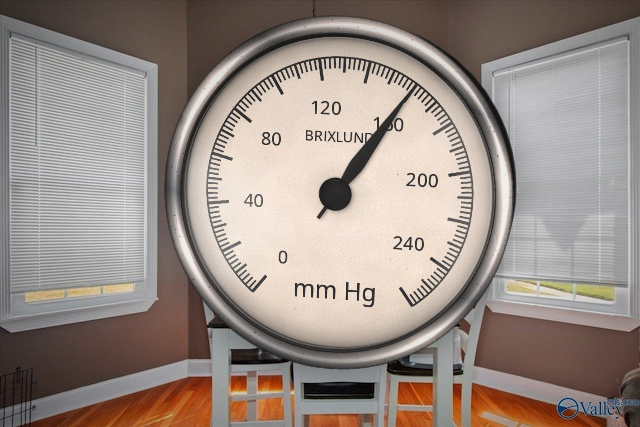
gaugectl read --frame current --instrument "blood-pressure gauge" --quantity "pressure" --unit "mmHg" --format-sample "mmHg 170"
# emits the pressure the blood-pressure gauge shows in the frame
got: mmHg 160
